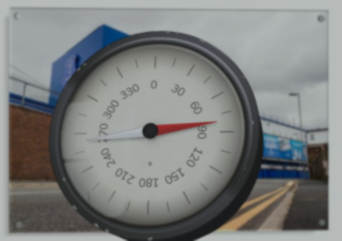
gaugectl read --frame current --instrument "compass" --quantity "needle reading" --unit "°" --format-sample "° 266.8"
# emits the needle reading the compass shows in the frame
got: ° 82.5
